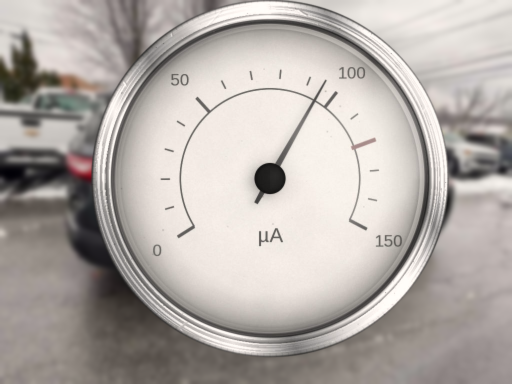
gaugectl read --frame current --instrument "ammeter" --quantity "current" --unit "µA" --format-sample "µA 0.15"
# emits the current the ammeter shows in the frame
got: µA 95
